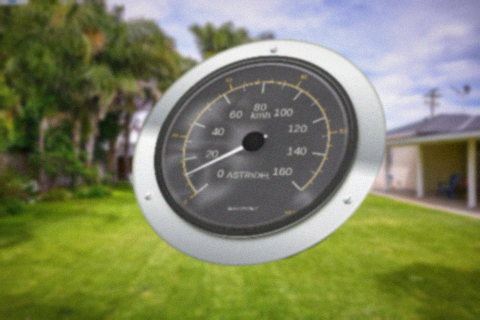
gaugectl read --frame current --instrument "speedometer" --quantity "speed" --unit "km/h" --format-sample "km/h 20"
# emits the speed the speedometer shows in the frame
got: km/h 10
